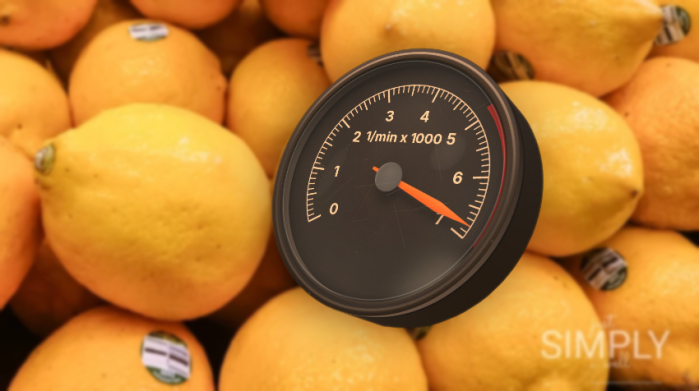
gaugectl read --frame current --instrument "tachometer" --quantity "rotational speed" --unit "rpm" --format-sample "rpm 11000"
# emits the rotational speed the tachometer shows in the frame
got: rpm 6800
